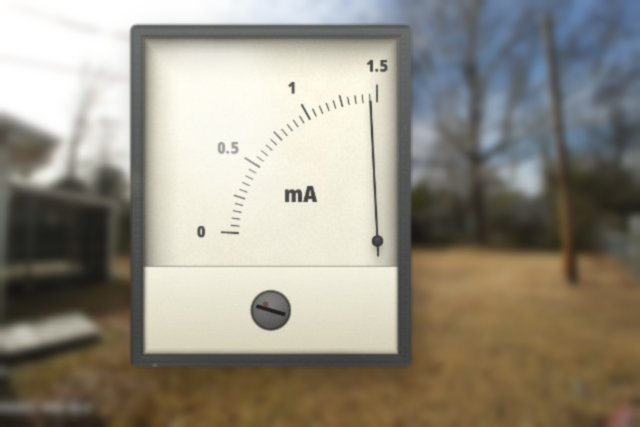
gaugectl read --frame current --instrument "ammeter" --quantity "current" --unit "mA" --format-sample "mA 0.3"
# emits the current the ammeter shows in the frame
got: mA 1.45
